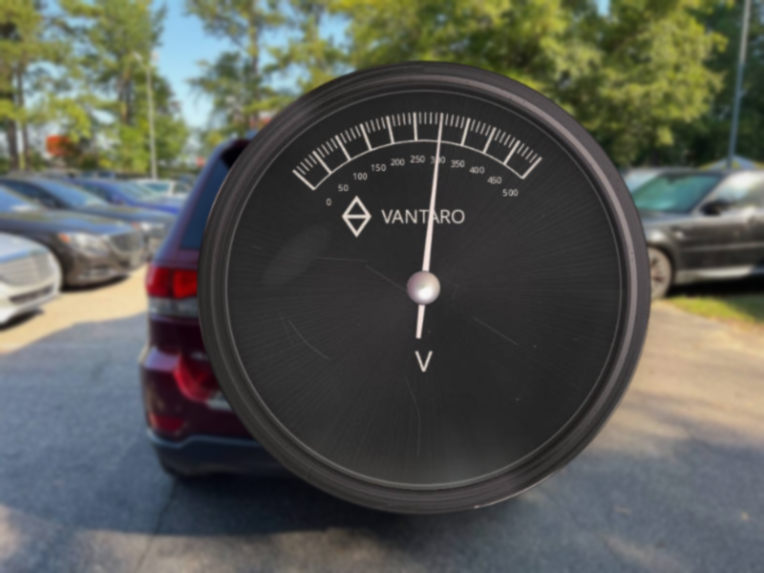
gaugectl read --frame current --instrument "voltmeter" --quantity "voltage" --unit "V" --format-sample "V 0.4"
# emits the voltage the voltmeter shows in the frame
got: V 300
